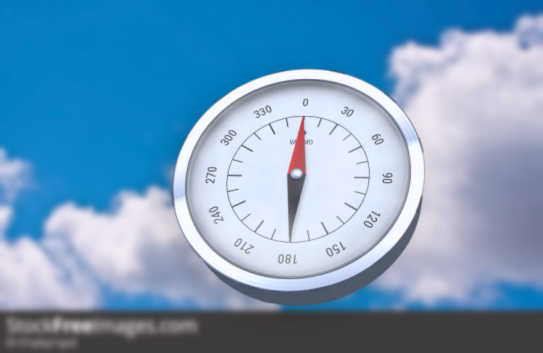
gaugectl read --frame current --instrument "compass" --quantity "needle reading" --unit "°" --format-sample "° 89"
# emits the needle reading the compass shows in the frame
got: ° 0
